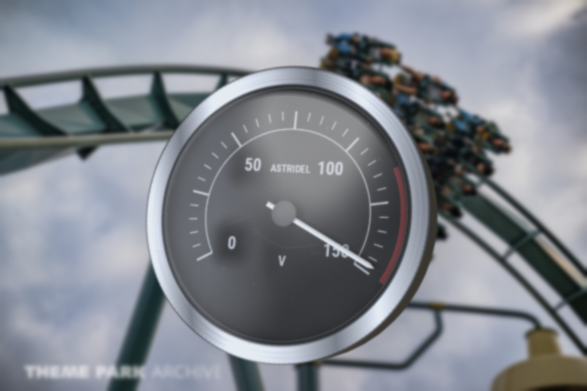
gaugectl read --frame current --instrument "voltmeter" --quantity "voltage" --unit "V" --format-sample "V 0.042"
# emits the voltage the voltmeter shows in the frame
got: V 147.5
